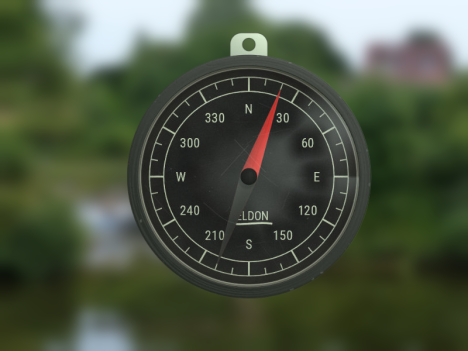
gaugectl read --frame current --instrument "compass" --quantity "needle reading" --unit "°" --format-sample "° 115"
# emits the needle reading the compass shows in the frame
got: ° 20
